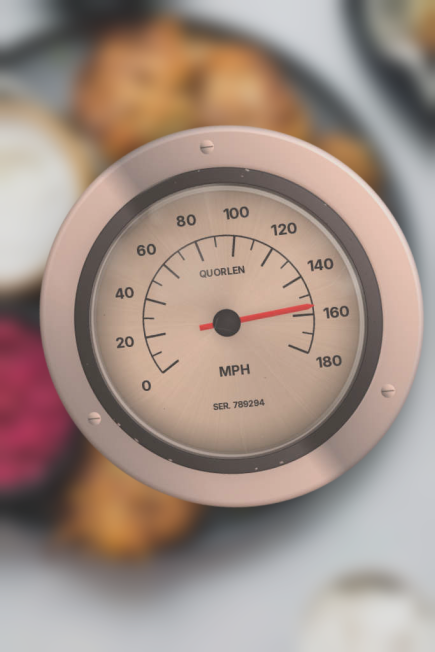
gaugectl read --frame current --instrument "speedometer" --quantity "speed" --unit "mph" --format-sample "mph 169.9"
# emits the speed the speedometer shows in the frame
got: mph 155
